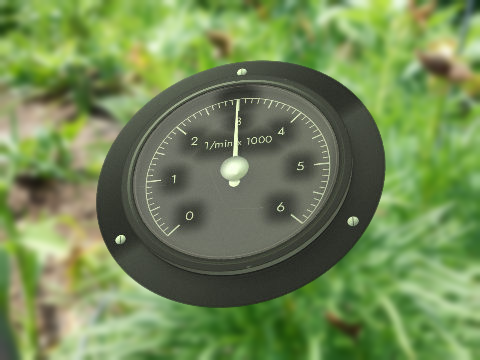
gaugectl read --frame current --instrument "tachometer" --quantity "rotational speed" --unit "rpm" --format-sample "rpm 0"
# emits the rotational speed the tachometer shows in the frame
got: rpm 3000
